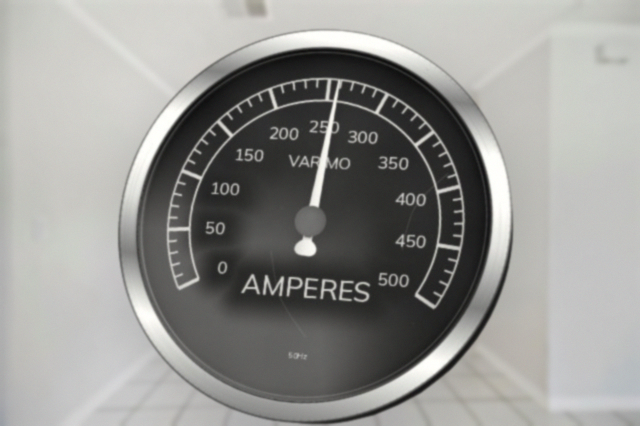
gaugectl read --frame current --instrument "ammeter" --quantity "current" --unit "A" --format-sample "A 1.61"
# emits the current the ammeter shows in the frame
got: A 260
